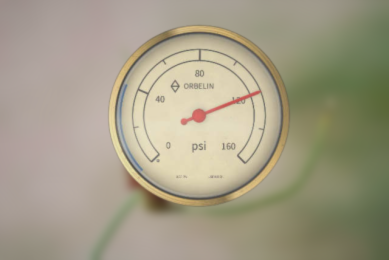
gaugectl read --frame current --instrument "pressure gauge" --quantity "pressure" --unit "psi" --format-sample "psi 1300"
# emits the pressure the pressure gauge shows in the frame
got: psi 120
